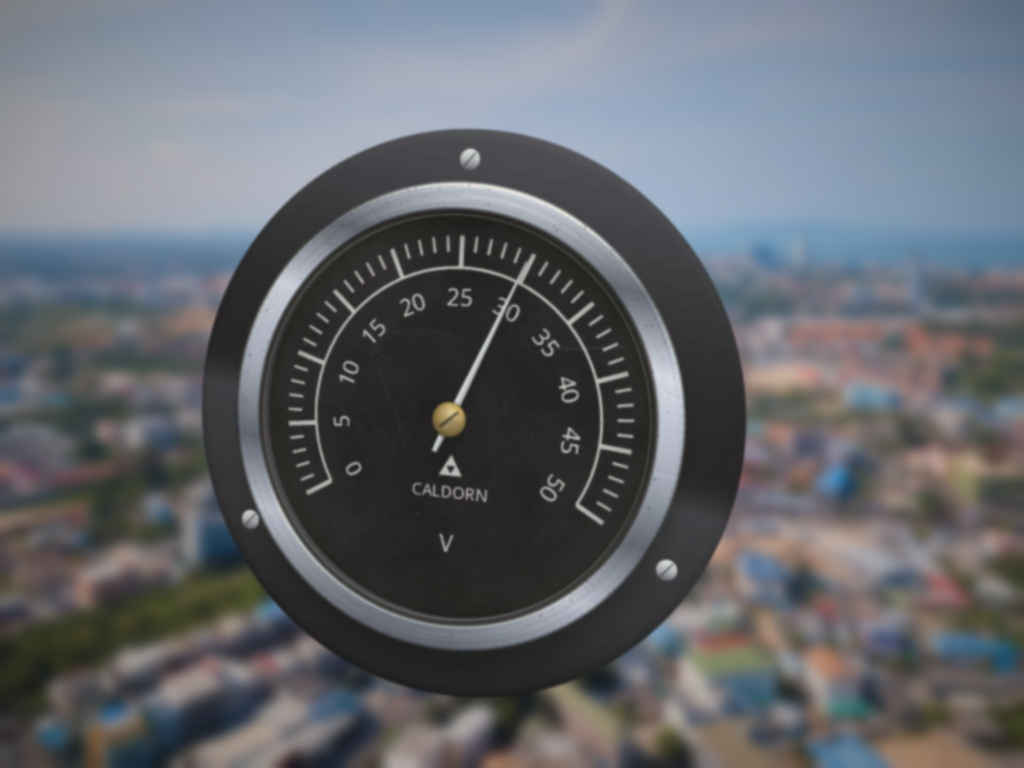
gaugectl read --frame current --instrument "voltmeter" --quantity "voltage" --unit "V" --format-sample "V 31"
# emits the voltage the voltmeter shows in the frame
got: V 30
